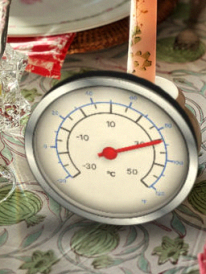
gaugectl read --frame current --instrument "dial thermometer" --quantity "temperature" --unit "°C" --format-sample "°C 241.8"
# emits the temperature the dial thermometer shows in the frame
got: °C 30
